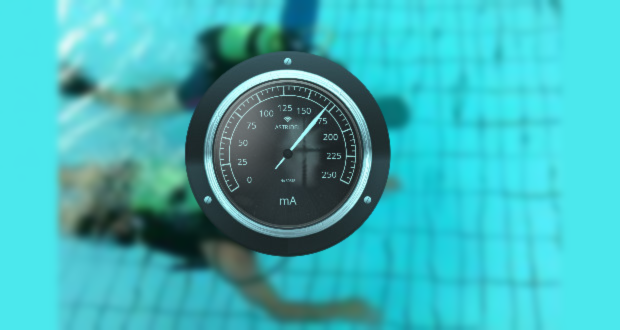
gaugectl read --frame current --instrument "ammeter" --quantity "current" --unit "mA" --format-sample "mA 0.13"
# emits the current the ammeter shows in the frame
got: mA 170
